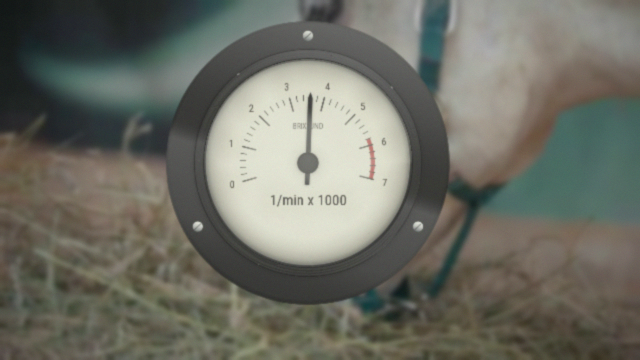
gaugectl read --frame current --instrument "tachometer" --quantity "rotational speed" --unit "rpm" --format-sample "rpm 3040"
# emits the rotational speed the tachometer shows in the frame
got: rpm 3600
